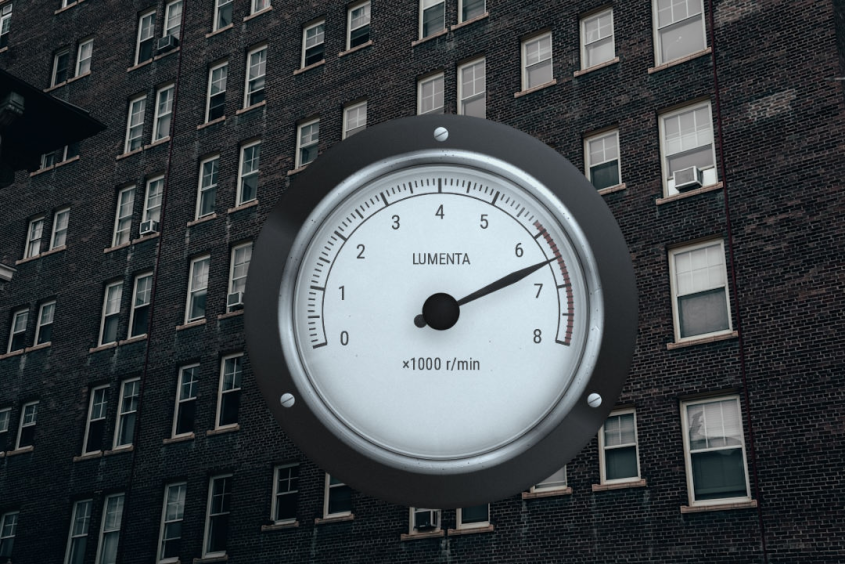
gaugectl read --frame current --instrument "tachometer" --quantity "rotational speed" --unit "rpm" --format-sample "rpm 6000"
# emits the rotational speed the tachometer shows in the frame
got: rpm 6500
